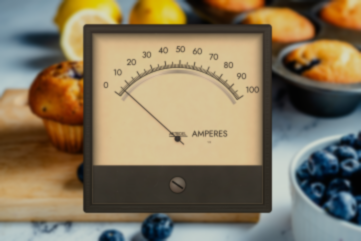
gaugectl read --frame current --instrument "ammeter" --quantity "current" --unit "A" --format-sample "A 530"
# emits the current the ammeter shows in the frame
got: A 5
